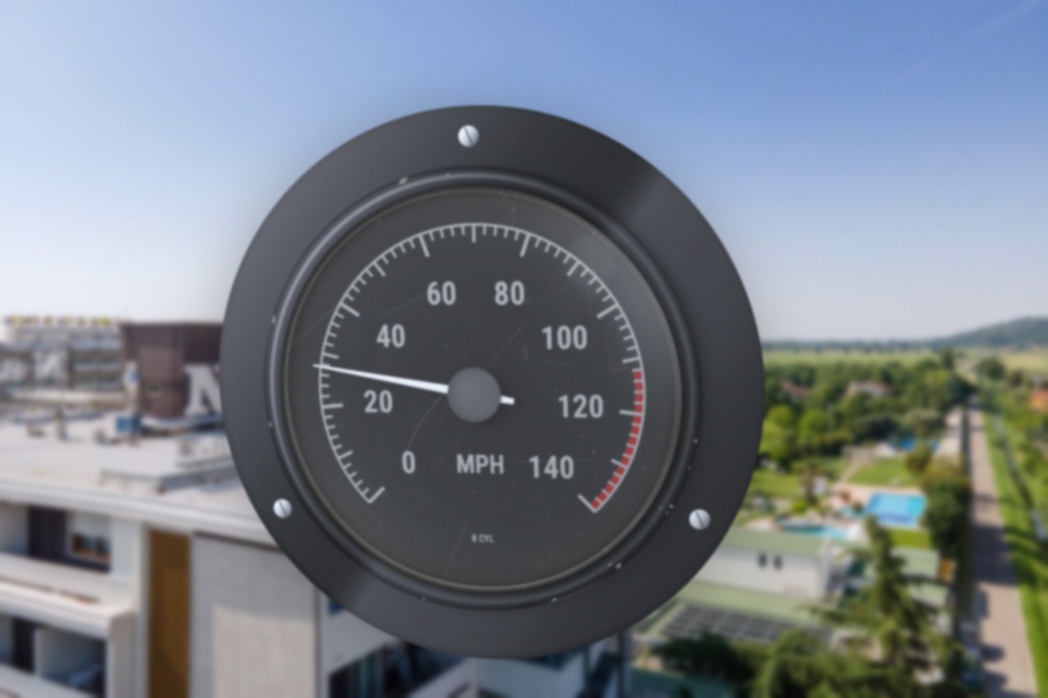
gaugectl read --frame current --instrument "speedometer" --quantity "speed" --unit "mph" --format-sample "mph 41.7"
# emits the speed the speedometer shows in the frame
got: mph 28
